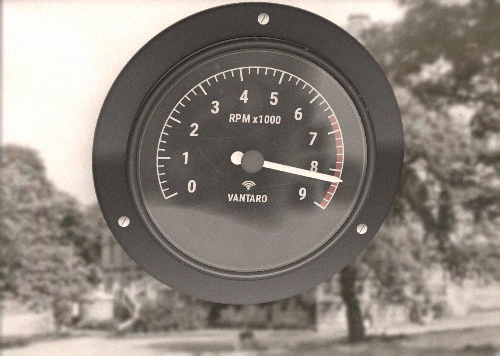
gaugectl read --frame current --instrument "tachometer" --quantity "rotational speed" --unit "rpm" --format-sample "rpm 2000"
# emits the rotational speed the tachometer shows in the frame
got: rpm 8200
